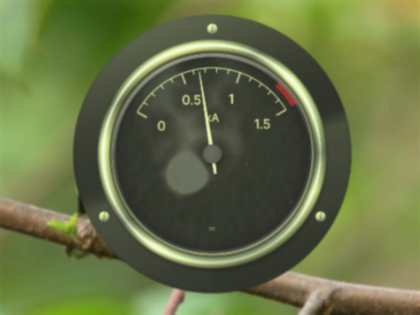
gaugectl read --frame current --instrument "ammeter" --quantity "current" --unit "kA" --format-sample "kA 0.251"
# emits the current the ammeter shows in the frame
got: kA 0.65
